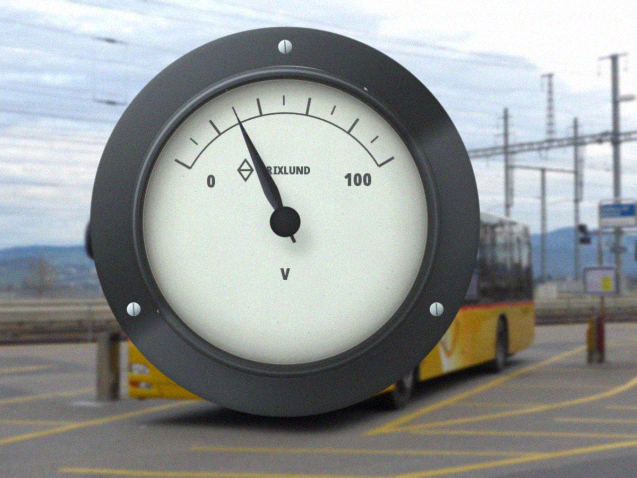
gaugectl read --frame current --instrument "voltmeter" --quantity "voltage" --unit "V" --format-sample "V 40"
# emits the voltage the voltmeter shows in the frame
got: V 30
